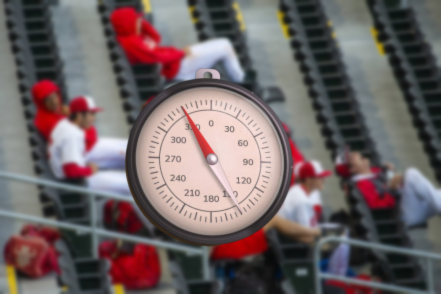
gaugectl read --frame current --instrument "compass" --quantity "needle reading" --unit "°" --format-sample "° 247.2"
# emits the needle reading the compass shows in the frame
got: ° 330
